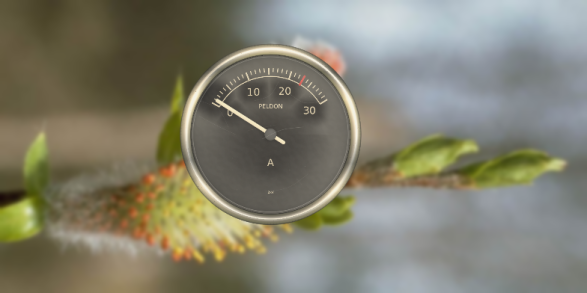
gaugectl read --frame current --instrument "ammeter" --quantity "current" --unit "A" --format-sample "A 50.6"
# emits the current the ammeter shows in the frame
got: A 1
